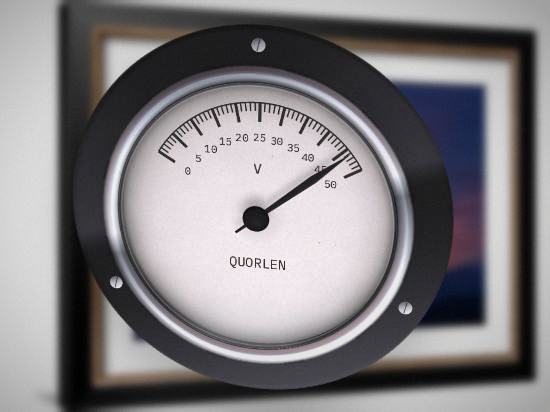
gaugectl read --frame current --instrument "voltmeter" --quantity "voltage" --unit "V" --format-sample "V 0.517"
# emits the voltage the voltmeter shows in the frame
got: V 46
